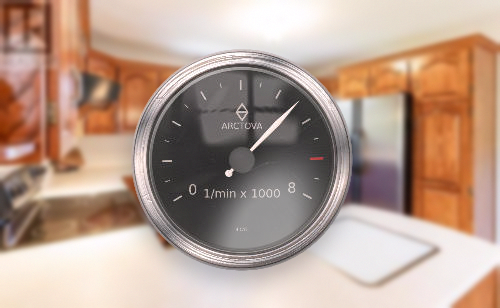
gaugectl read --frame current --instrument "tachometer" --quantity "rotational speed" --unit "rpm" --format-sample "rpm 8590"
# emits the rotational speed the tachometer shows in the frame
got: rpm 5500
